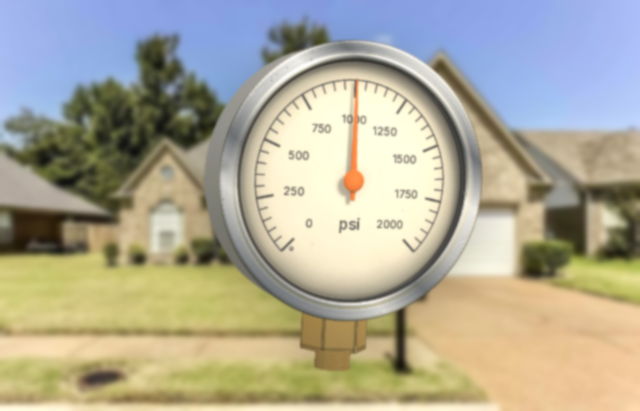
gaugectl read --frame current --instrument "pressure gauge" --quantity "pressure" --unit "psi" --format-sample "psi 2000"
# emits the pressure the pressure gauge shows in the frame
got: psi 1000
